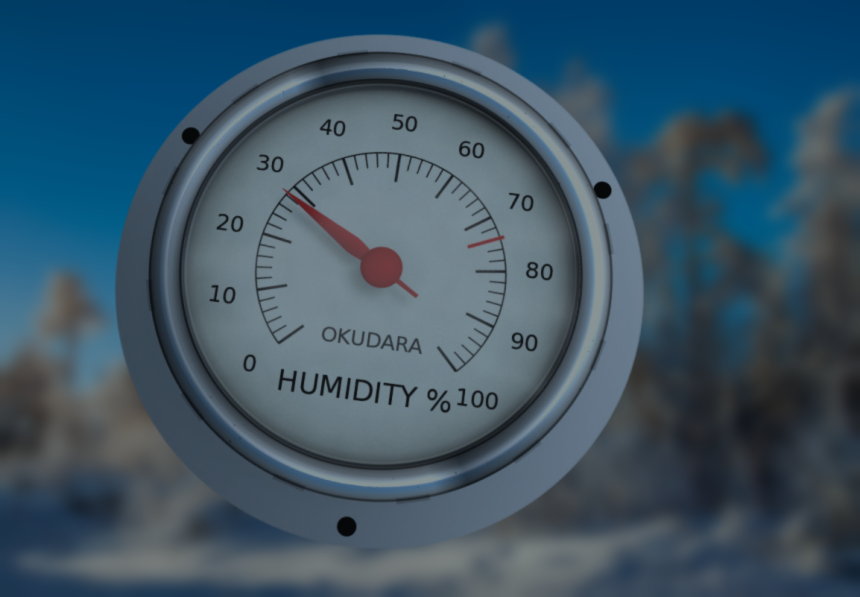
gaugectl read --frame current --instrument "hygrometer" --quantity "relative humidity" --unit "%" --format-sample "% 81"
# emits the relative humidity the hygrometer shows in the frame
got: % 28
